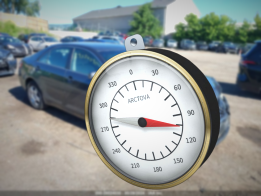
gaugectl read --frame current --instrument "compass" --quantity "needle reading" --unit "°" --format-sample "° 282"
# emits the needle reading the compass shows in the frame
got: ° 105
